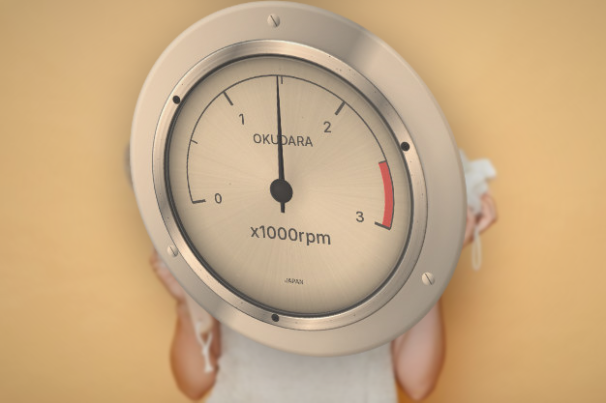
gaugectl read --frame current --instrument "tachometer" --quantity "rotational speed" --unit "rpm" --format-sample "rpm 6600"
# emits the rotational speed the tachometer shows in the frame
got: rpm 1500
